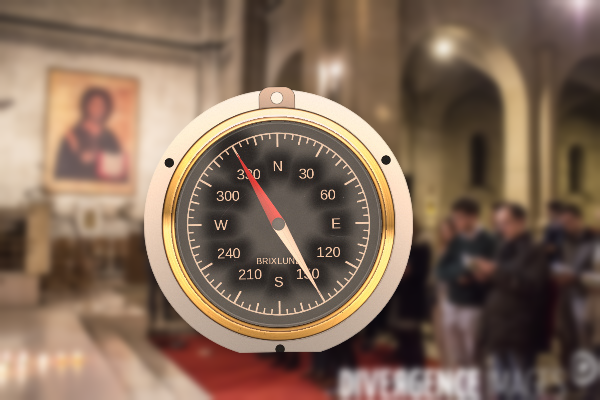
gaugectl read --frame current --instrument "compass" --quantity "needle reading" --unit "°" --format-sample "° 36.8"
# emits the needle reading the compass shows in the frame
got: ° 330
